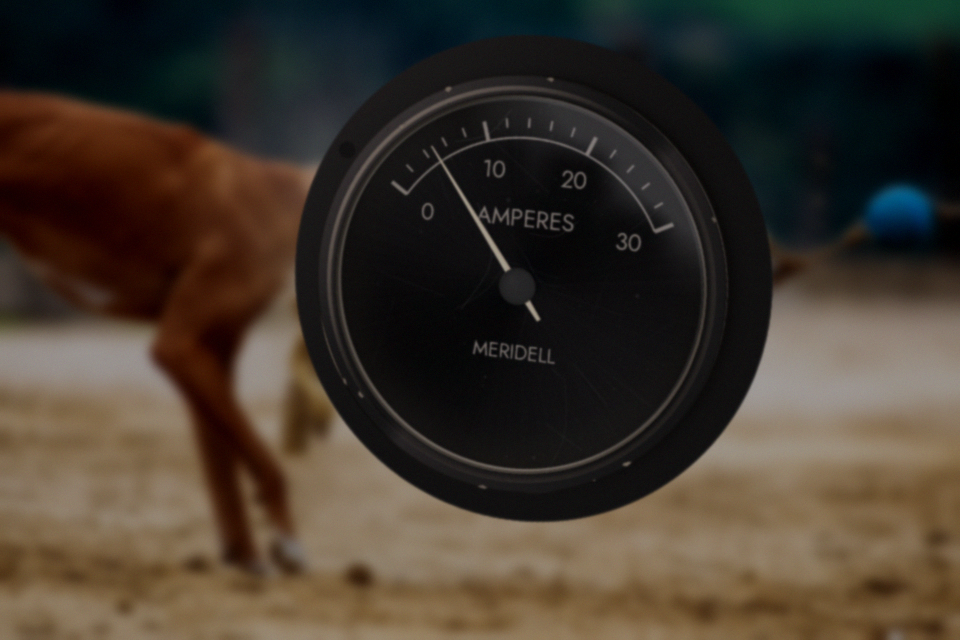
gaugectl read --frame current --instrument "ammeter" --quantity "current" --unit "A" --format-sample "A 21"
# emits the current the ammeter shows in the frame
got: A 5
